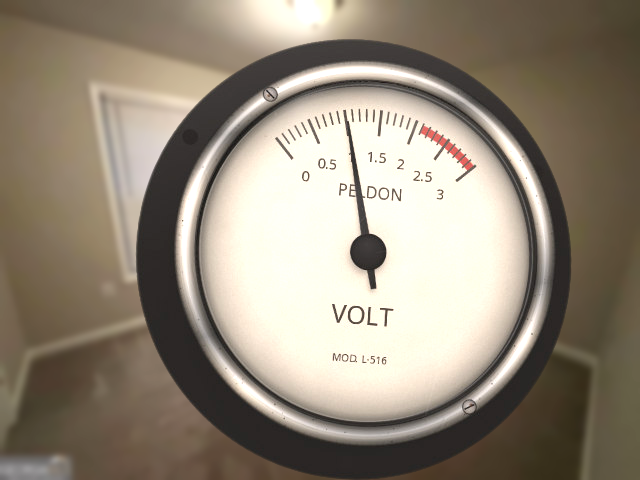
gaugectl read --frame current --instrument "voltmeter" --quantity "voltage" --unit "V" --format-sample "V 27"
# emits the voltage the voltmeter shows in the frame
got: V 1
